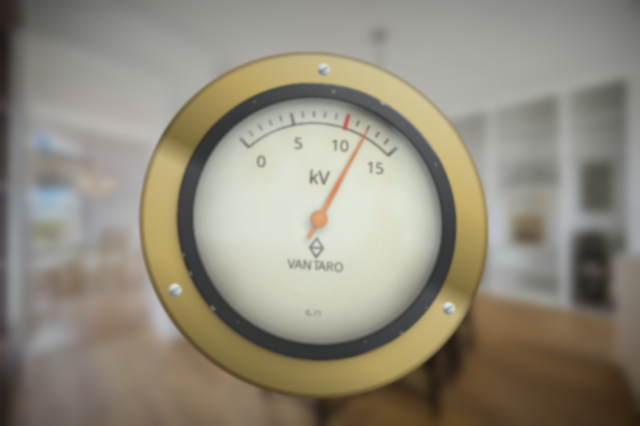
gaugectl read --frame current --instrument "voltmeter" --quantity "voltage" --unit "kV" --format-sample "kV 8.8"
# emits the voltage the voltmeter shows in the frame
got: kV 12
